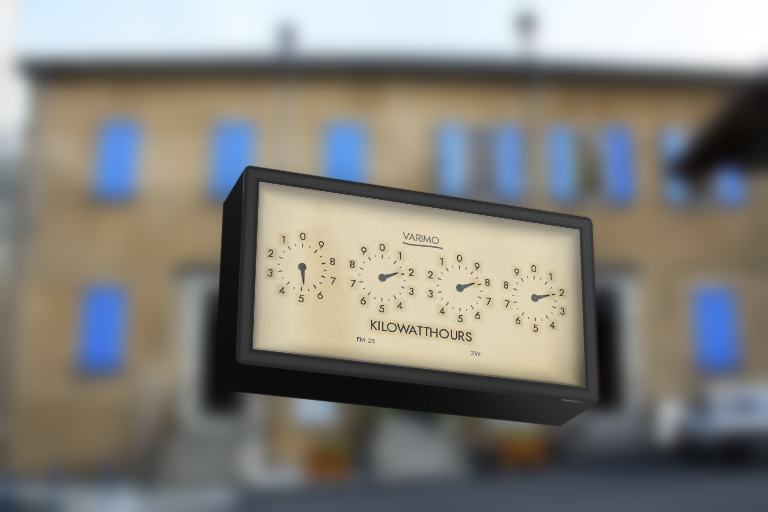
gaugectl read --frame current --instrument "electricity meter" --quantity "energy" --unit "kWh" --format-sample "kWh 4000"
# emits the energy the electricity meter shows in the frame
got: kWh 5182
